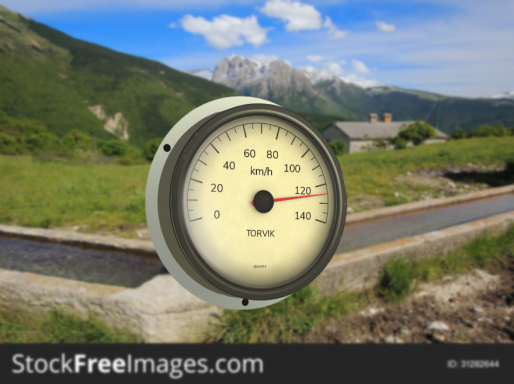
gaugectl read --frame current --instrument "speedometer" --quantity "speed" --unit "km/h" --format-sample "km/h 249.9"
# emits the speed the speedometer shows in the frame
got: km/h 125
